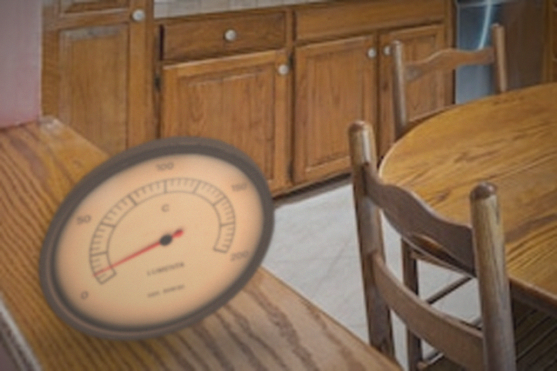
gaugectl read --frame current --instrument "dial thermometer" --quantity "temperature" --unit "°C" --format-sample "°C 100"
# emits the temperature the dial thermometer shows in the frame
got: °C 10
